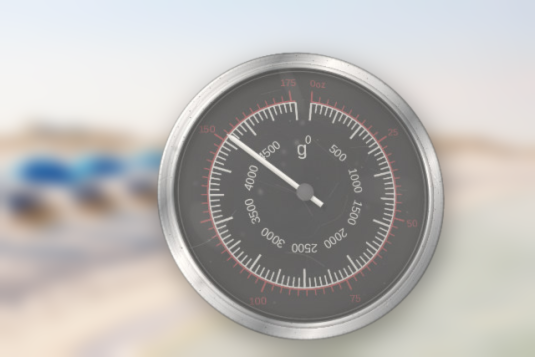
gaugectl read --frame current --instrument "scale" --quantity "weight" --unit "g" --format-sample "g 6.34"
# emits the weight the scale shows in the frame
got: g 4300
